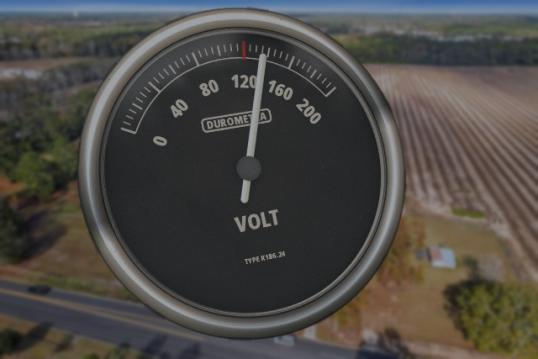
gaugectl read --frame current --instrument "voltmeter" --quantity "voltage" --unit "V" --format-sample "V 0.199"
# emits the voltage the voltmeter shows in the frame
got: V 135
